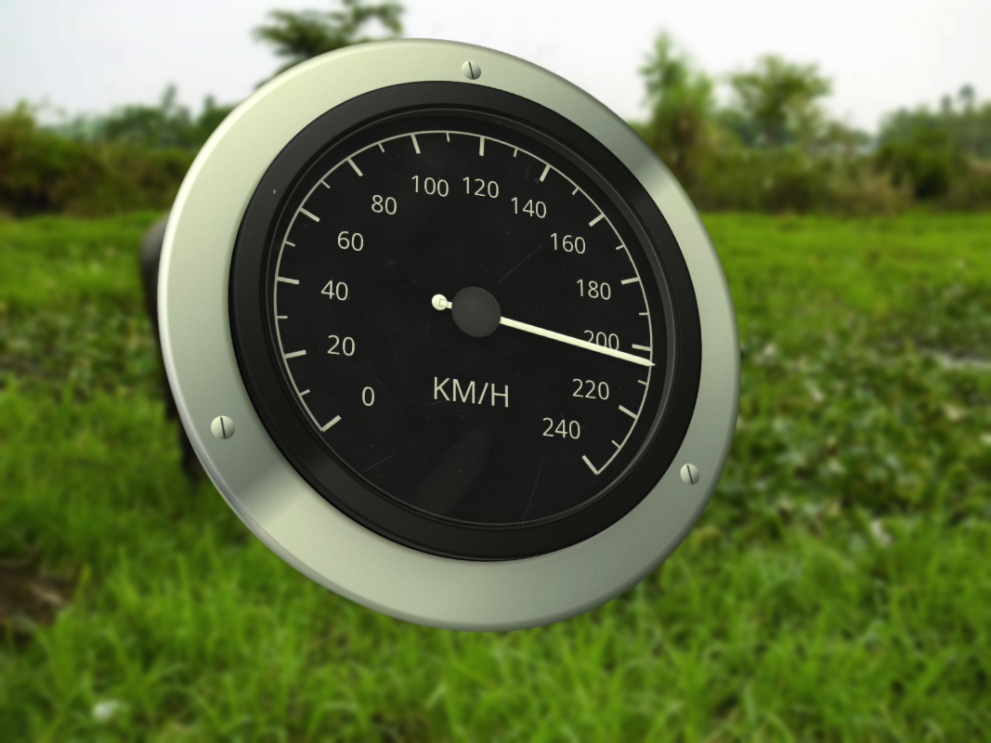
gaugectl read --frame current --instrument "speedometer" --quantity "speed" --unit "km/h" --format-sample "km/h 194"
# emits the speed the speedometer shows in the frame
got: km/h 205
